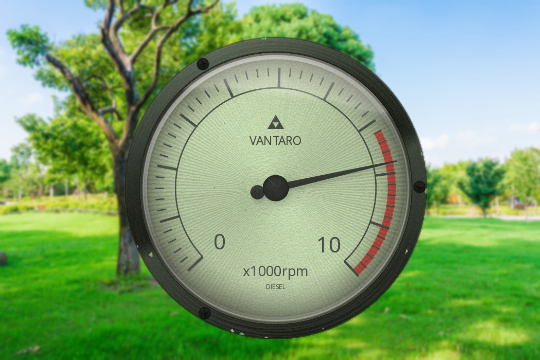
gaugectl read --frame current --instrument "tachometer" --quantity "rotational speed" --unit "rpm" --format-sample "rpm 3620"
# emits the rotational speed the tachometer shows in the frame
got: rpm 7800
